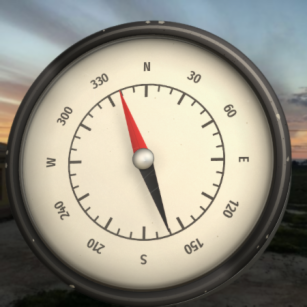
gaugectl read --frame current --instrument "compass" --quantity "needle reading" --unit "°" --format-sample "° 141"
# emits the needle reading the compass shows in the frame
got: ° 340
